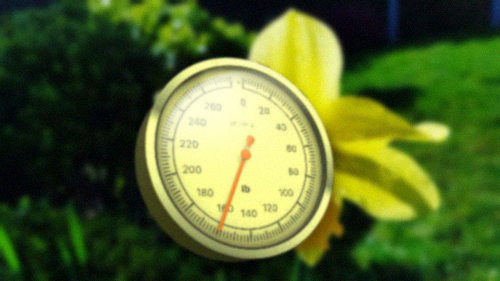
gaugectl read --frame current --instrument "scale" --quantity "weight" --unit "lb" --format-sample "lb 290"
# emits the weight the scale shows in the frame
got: lb 160
